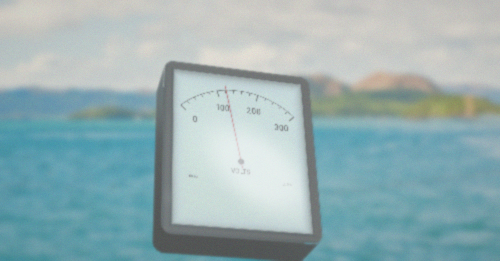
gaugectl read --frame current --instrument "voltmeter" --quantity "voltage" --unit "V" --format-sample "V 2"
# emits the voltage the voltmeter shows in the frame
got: V 120
